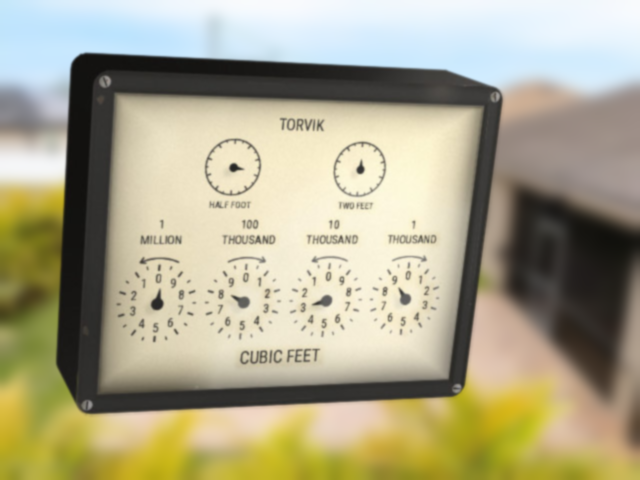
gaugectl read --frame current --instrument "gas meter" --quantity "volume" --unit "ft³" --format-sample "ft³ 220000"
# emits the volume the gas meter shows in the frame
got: ft³ 982900
